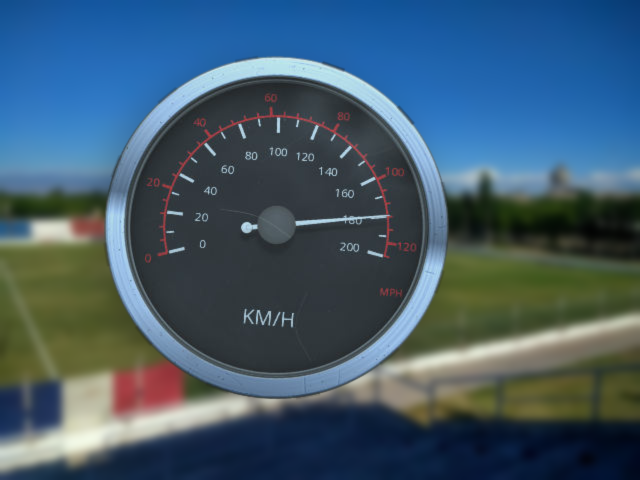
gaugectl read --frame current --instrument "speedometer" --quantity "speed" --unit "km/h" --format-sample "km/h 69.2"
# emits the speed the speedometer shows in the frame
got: km/h 180
